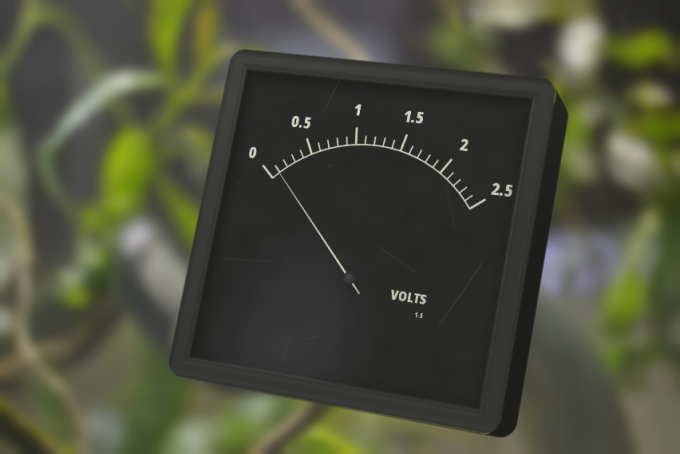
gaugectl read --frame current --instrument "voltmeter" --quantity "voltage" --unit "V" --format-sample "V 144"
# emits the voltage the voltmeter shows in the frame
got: V 0.1
